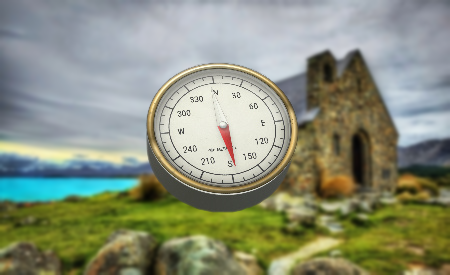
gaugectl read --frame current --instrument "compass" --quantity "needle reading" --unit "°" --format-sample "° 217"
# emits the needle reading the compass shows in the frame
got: ° 175
